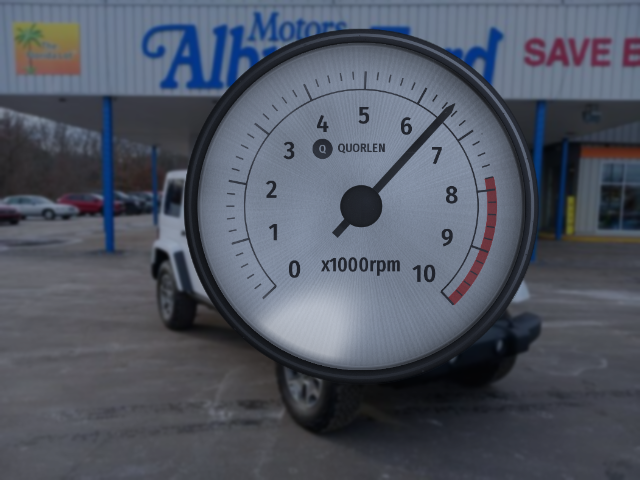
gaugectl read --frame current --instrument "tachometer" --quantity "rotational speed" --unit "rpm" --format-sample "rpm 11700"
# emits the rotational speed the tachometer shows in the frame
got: rpm 6500
